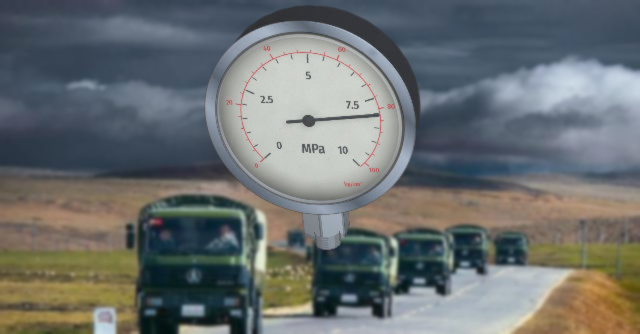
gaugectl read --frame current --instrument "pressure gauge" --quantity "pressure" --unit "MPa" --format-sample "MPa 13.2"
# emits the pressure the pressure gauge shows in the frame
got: MPa 8
